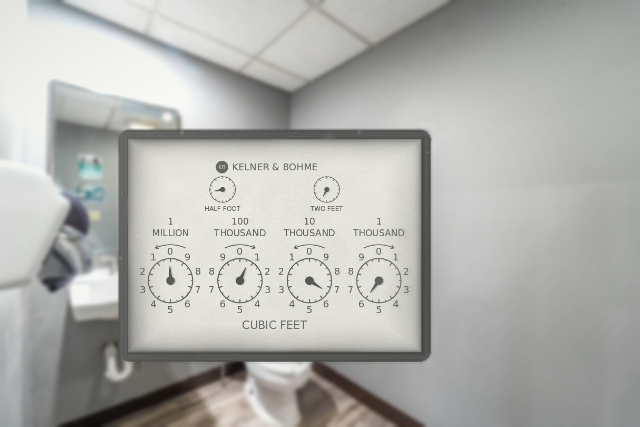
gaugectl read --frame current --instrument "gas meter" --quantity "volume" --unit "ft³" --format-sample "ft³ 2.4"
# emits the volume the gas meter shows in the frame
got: ft³ 6600
